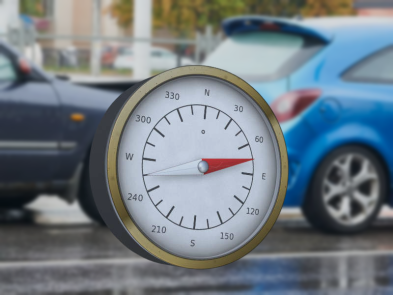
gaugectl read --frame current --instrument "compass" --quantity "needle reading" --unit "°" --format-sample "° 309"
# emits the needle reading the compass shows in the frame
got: ° 75
